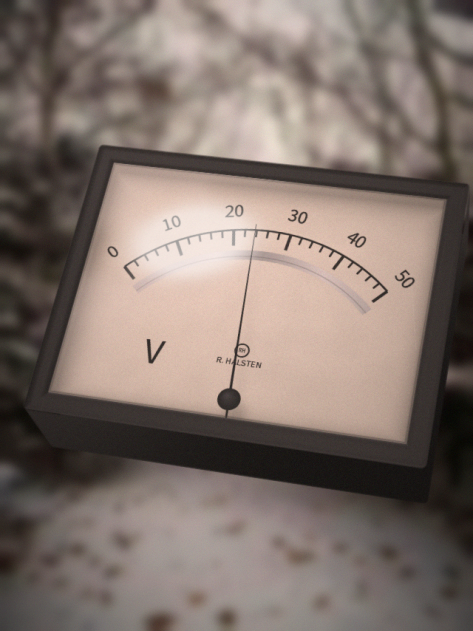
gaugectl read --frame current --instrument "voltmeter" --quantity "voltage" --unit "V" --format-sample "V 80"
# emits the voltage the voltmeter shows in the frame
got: V 24
